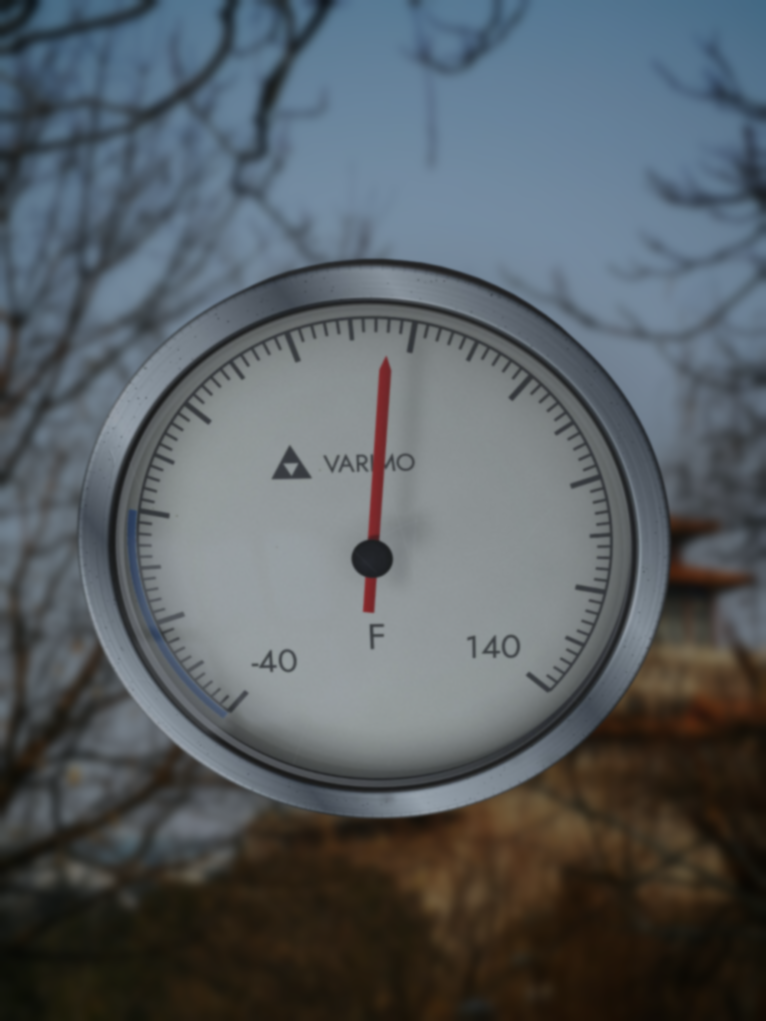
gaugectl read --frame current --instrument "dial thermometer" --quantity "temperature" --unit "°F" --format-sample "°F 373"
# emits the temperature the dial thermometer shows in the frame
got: °F 56
